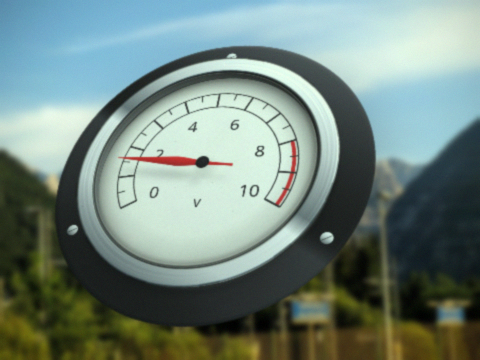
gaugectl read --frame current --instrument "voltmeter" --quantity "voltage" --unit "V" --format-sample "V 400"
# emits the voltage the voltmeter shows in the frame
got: V 1.5
